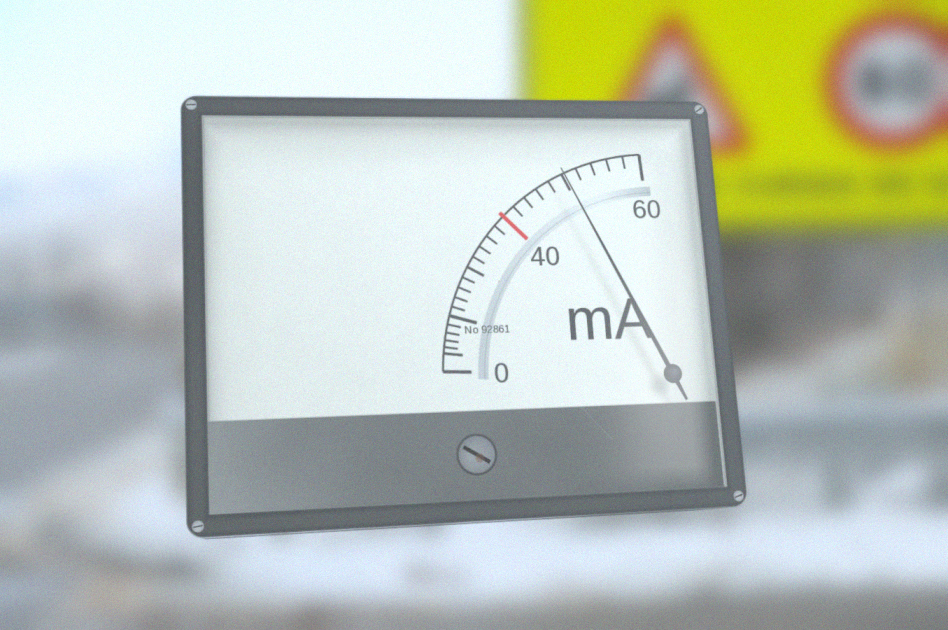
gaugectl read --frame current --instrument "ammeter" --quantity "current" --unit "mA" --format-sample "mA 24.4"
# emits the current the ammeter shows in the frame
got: mA 50
